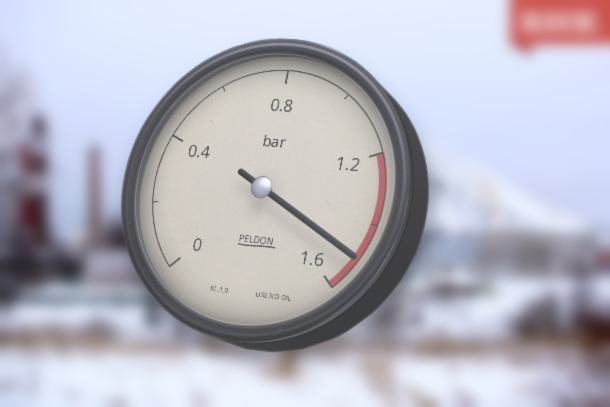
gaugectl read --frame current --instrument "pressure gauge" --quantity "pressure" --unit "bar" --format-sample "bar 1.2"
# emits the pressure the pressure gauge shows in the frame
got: bar 1.5
